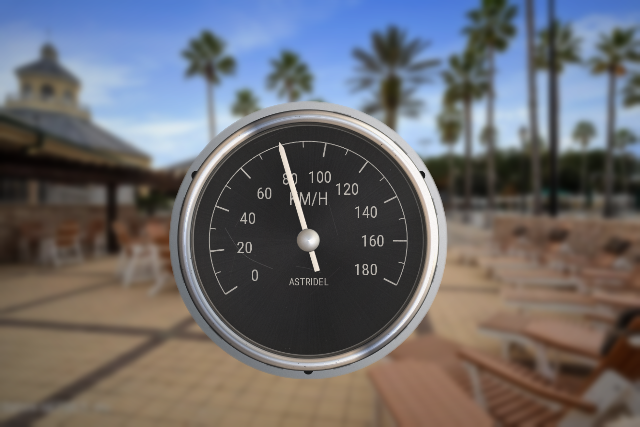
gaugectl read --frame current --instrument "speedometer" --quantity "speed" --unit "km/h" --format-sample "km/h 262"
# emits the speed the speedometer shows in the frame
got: km/h 80
